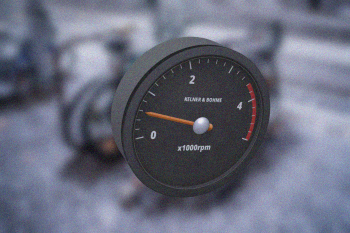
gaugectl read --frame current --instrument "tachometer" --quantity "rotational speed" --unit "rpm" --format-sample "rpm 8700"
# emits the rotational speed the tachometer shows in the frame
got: rpm 600
